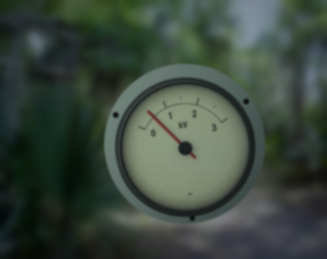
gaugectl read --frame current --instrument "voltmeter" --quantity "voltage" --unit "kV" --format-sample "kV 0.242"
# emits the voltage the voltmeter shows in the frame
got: kV 0.5
